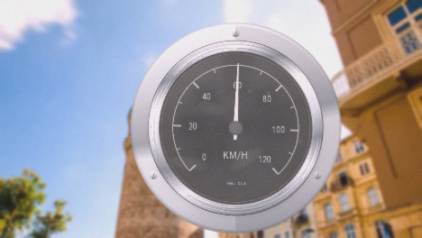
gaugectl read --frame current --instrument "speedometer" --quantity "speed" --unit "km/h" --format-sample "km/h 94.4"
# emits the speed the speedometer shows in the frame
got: km/h 60
